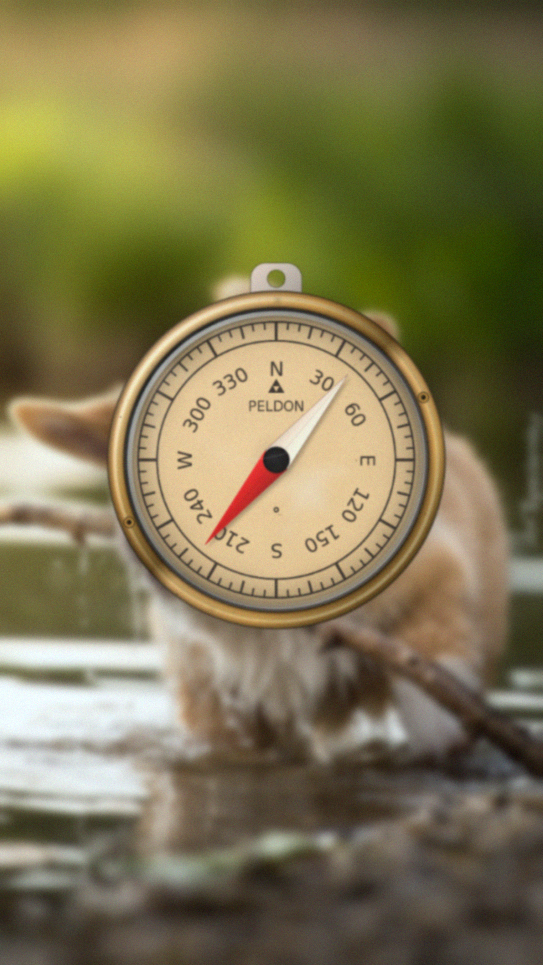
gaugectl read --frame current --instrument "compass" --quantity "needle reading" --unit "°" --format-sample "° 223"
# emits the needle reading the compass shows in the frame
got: ° 220
